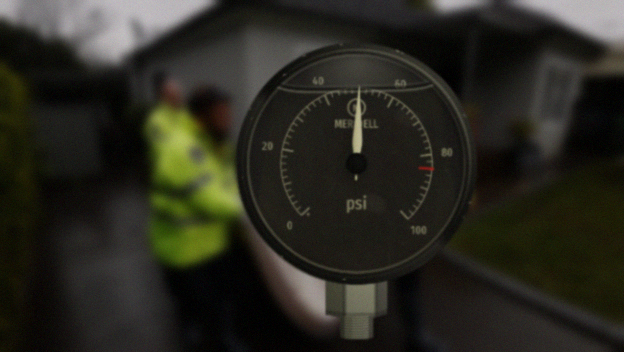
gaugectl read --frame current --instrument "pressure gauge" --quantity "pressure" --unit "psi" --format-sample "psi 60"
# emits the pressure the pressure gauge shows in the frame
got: psi 50
